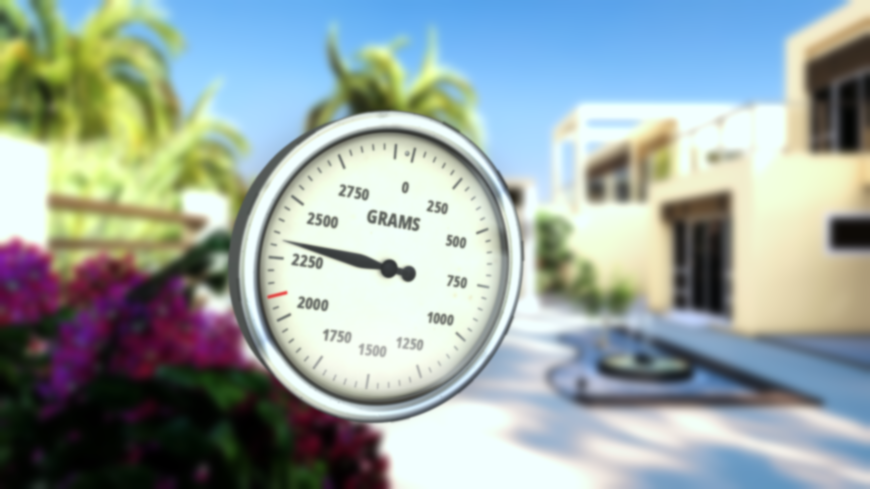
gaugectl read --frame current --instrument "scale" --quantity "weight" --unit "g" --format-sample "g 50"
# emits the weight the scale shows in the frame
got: g 2325
